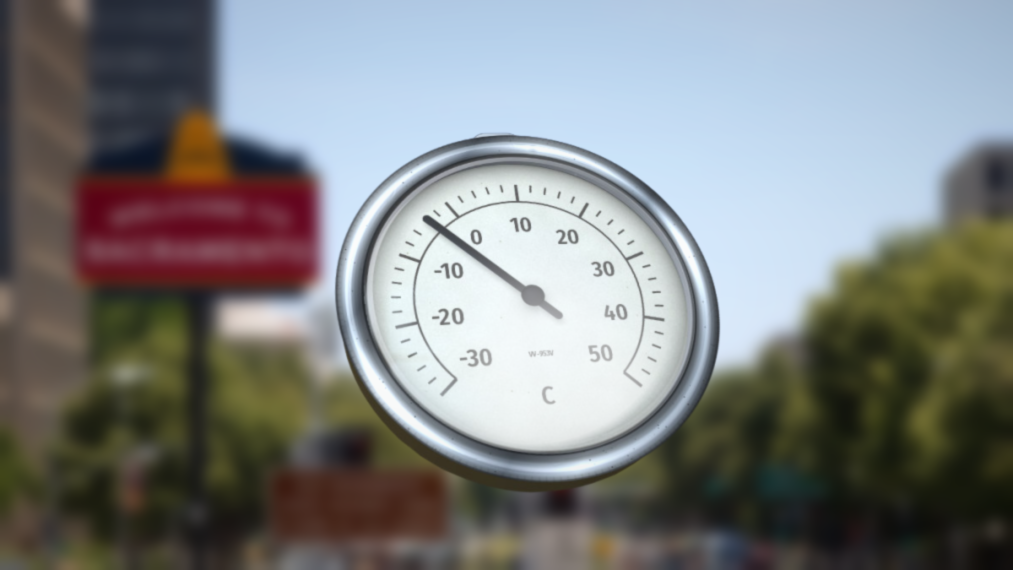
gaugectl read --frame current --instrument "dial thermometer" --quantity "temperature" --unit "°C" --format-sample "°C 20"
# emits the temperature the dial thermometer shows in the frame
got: °C -4
